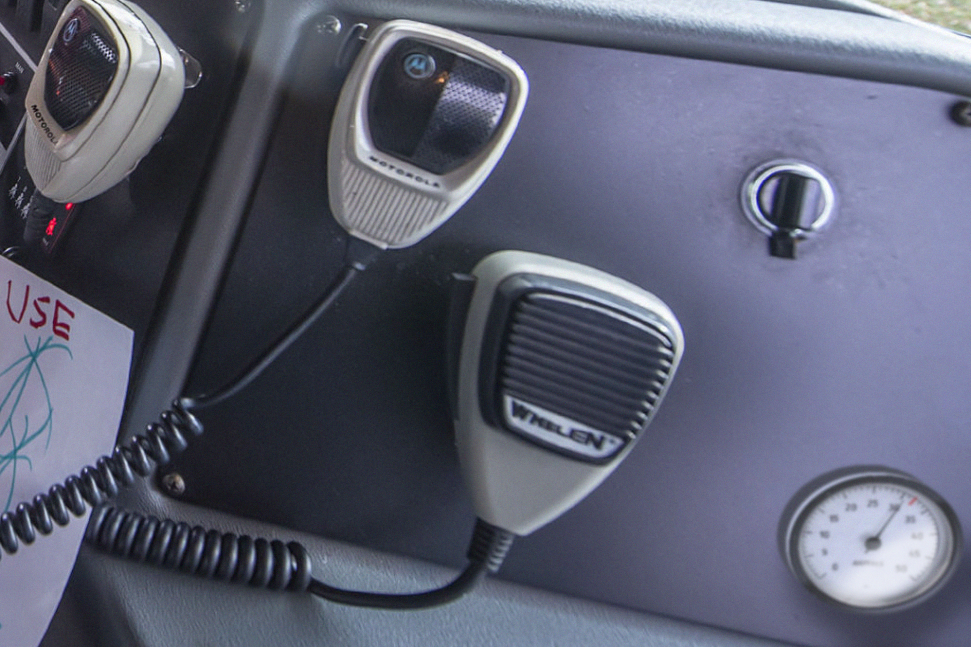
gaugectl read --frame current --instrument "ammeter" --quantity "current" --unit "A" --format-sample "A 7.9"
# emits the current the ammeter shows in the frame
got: A 30
